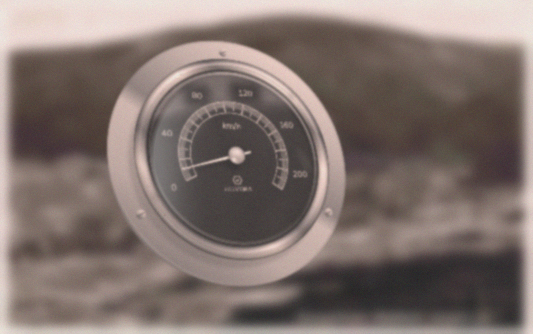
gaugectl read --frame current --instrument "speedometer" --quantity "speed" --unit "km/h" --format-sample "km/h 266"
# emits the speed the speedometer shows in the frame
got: km/h 10
